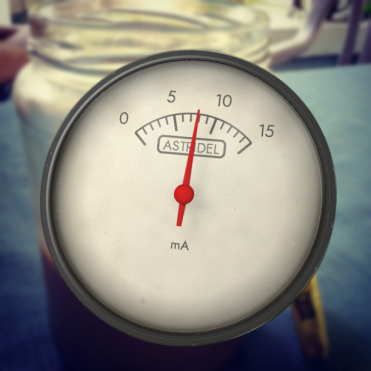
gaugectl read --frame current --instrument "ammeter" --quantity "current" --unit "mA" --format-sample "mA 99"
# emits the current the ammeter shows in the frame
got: mA 8
